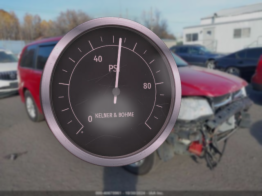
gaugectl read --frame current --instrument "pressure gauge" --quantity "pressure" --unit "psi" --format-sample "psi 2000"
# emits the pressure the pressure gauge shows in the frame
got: psi 52.5
